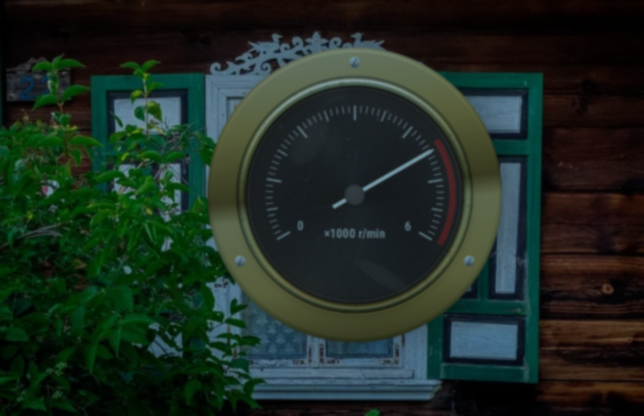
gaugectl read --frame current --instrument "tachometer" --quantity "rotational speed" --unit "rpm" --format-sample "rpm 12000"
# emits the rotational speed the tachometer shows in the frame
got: rpm 4500
